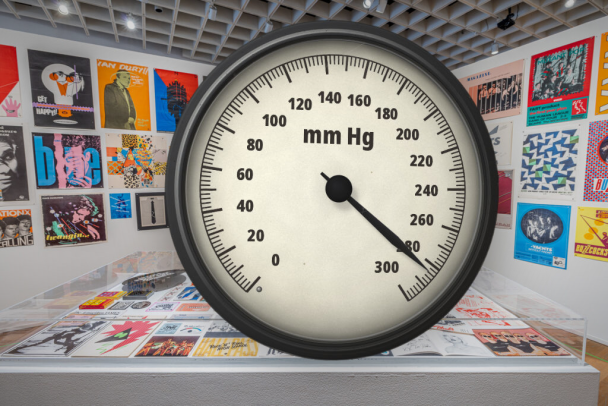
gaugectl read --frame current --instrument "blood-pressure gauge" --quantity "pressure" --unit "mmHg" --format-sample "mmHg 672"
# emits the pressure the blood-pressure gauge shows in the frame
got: mmHg 284
